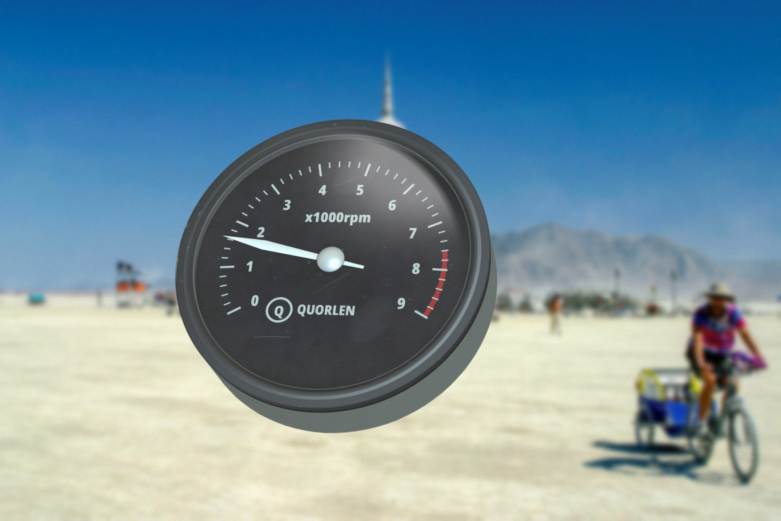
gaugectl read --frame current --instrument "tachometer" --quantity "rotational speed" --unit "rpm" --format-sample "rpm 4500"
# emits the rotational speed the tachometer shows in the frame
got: rpm 1600
